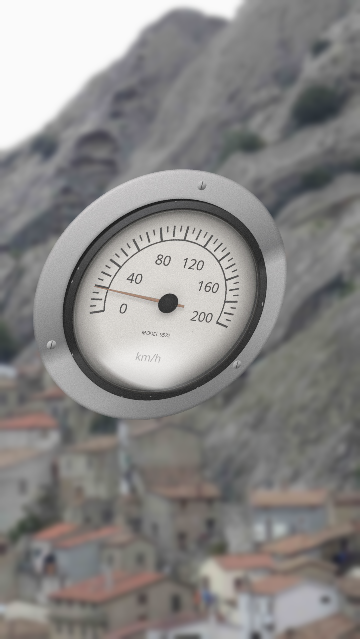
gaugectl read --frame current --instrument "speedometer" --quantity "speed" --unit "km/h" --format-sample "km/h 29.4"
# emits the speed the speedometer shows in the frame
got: km/h 20
